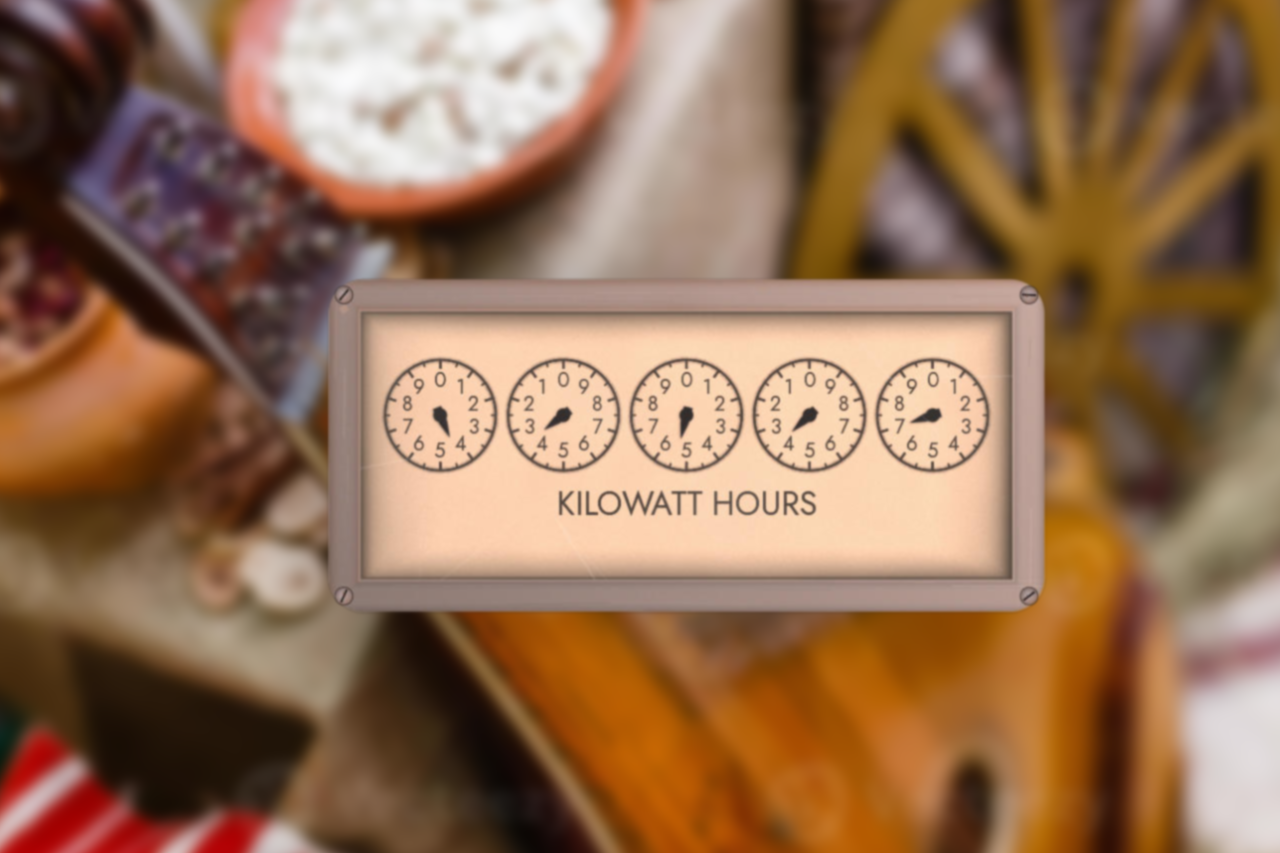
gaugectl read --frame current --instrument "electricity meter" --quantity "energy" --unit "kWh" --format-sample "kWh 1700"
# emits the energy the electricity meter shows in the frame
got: kWh 43537
